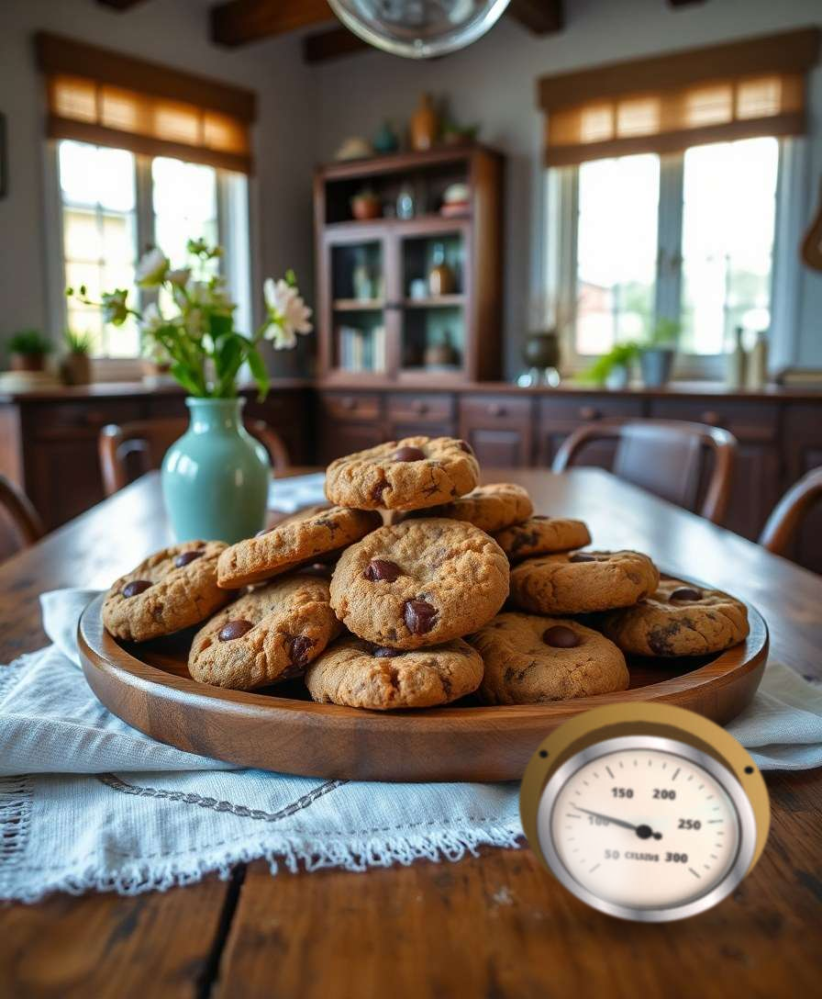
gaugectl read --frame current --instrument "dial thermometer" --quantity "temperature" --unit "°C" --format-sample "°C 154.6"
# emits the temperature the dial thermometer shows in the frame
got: °C 110
